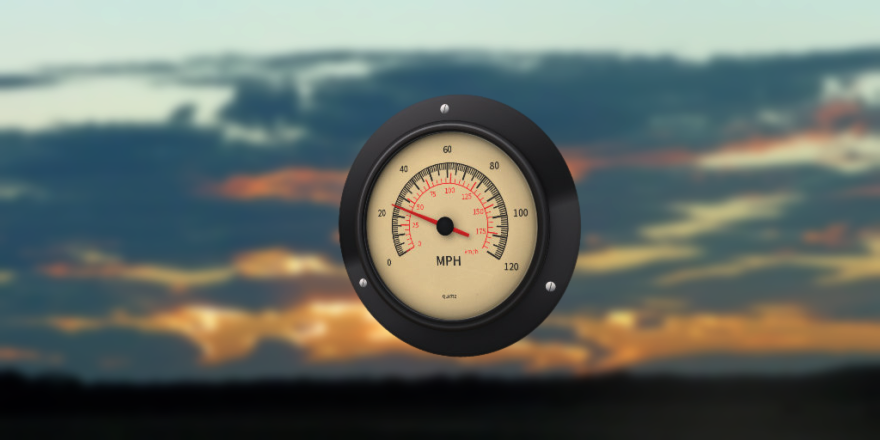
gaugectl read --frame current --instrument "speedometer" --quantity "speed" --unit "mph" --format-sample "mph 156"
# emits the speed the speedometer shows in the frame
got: mph 25
